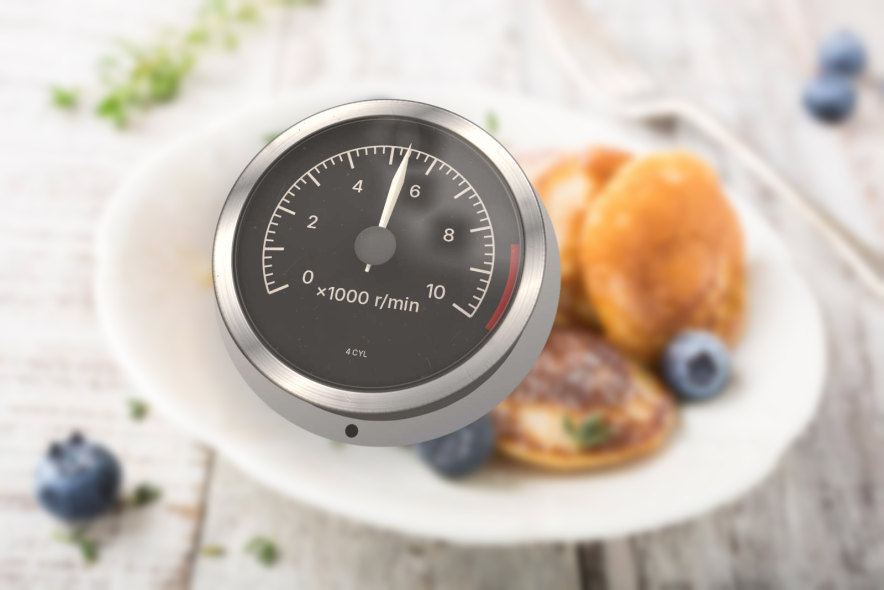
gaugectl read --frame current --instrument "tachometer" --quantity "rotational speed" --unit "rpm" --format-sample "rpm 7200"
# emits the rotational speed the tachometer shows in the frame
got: rpm 5400
